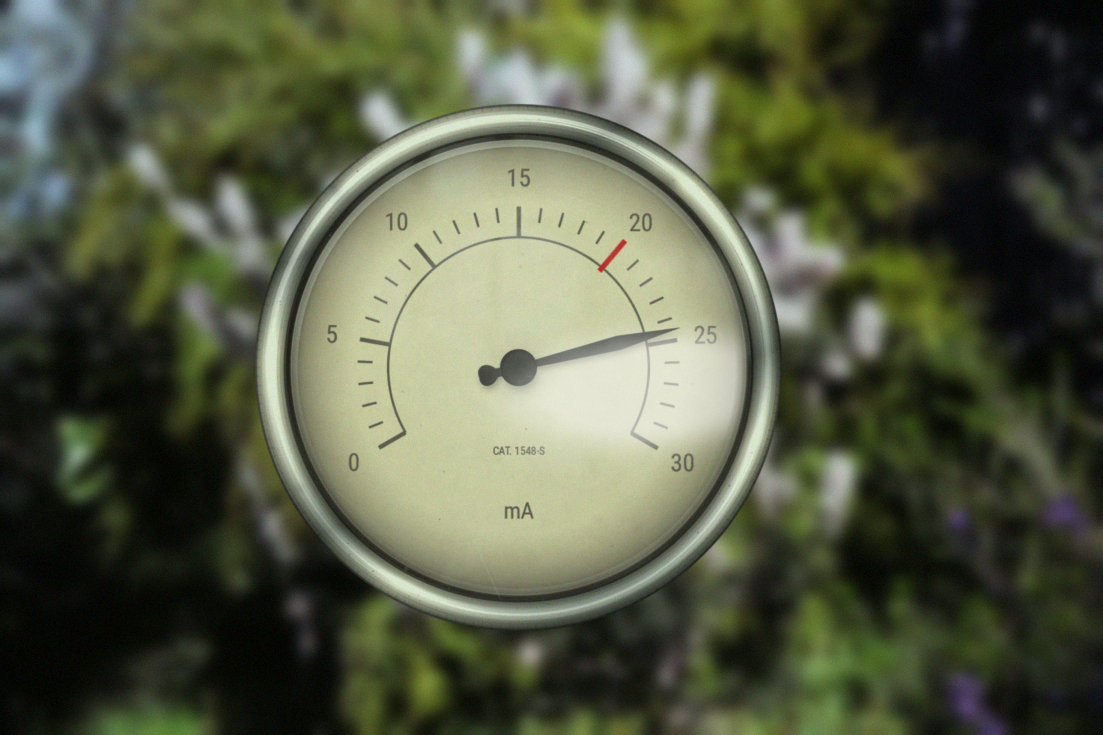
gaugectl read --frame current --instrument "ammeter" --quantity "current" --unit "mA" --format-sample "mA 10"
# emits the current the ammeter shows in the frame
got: mA 24.5
